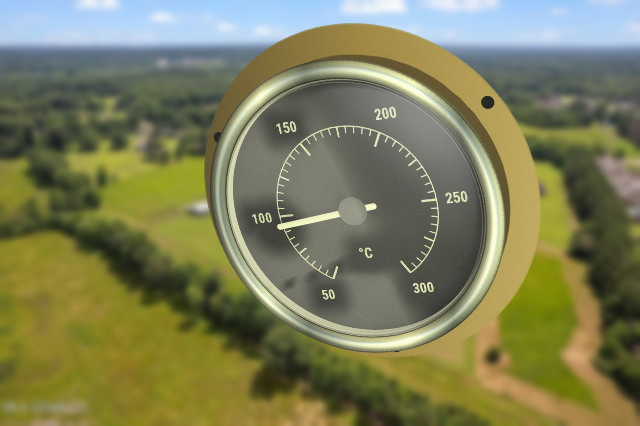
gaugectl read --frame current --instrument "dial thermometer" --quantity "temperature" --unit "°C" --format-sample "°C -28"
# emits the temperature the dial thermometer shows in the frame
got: °C 95
